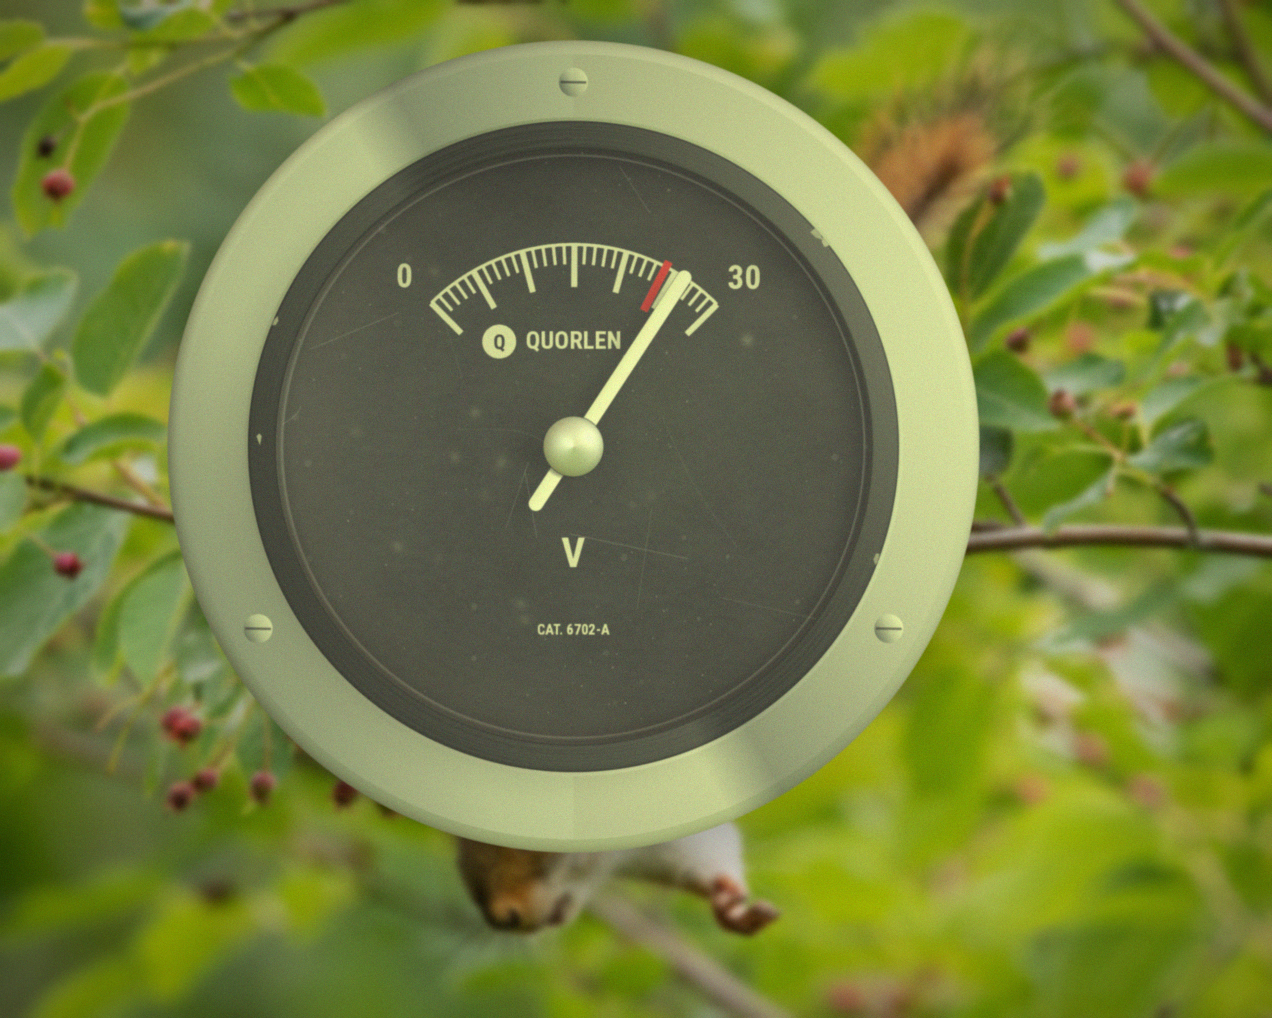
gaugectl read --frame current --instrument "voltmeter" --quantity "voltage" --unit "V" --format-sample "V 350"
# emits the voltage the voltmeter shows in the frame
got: V 26
